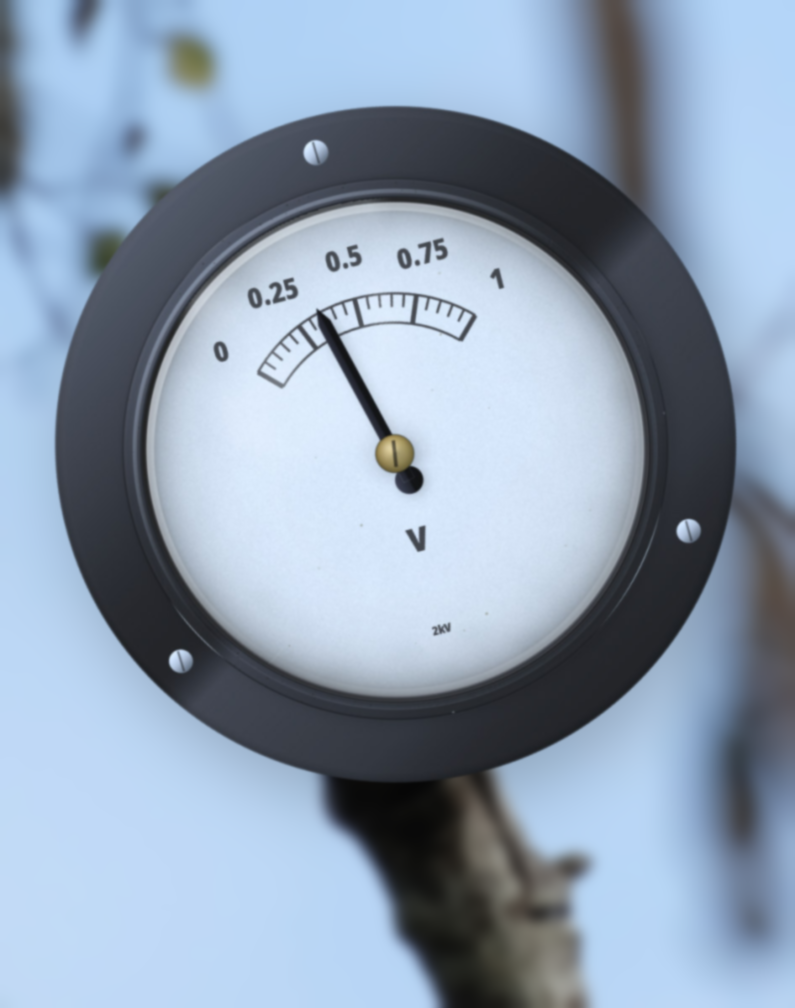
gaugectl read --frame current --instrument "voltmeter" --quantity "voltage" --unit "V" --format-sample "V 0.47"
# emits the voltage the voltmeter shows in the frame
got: V 0.35
